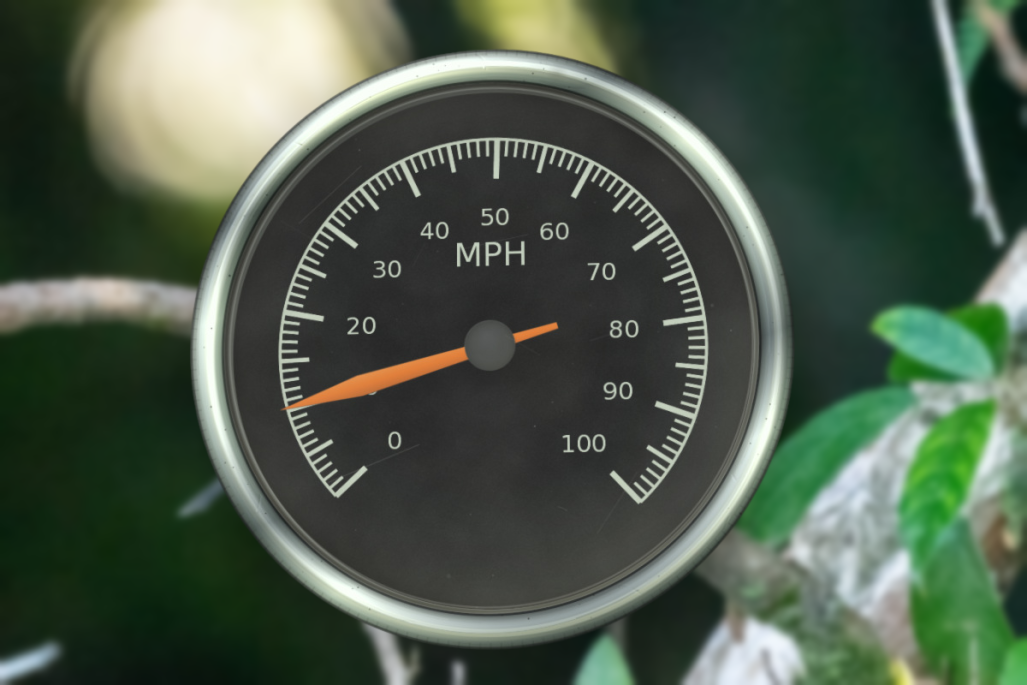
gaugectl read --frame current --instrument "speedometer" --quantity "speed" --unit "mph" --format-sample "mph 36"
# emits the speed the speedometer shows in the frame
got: mph 10
